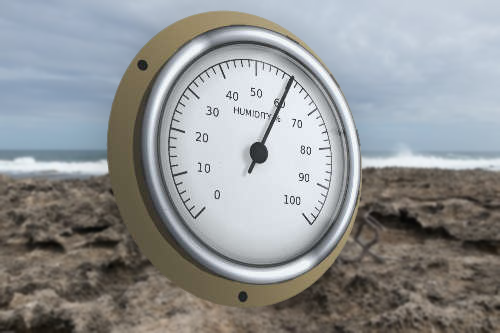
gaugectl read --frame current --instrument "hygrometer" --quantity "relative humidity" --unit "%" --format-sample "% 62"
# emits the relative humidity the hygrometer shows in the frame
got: % 60
